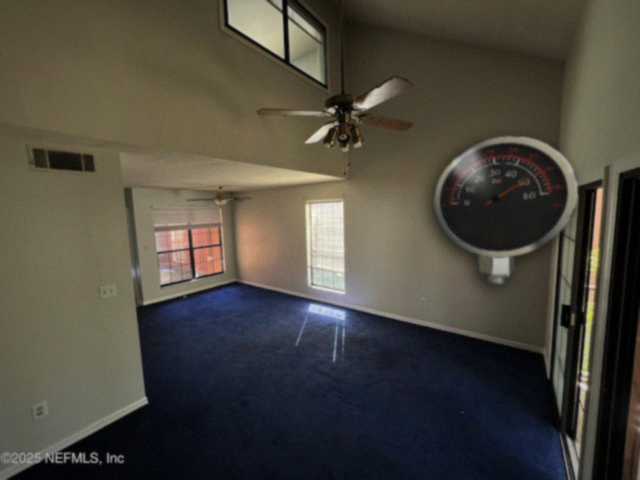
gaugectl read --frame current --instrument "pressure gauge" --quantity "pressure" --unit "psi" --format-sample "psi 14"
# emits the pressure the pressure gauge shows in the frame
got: psi 50
